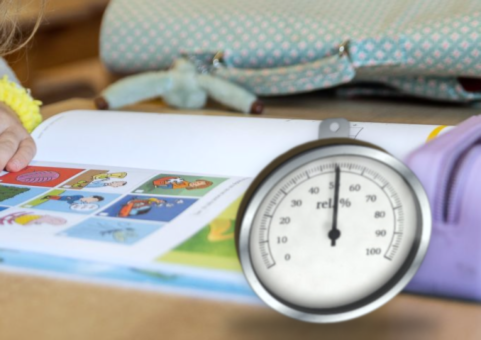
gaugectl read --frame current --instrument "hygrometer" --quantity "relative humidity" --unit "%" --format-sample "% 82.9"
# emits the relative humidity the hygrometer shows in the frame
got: % 50
